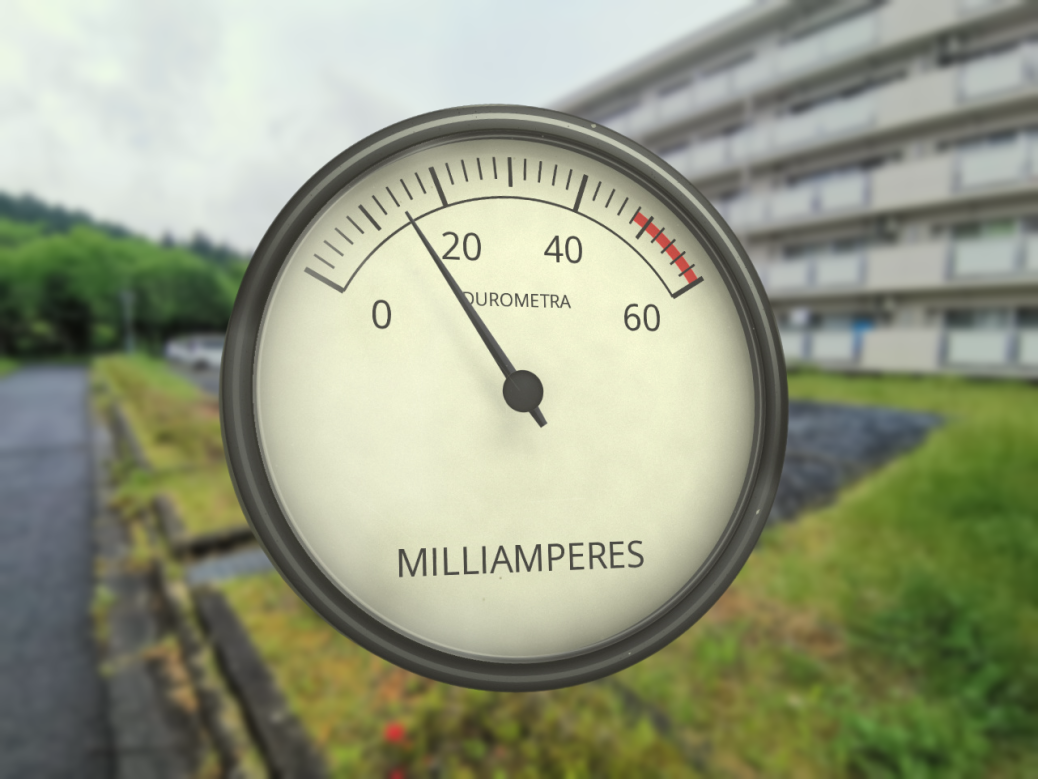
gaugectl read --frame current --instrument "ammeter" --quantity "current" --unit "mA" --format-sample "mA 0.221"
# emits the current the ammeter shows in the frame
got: mA 14
